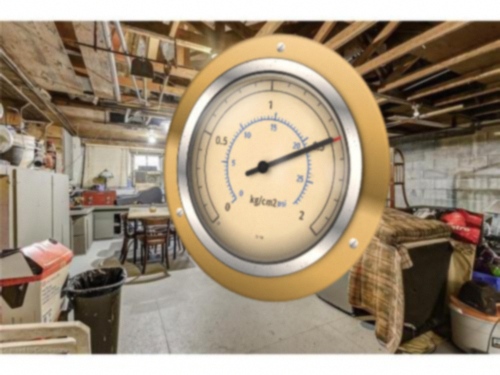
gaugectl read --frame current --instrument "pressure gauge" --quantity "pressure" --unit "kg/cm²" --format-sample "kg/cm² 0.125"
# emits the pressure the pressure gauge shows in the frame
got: kg/cm² 1.5
